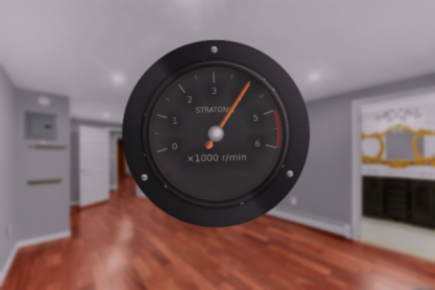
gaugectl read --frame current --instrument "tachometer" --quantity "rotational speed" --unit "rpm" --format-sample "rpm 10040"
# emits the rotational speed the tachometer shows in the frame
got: rpm 4000
